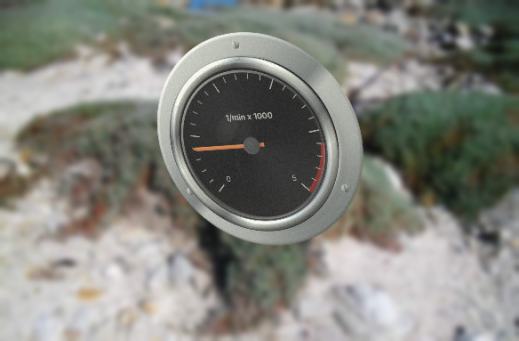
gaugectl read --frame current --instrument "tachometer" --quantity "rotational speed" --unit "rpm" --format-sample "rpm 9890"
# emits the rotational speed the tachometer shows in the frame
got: rpm 800
